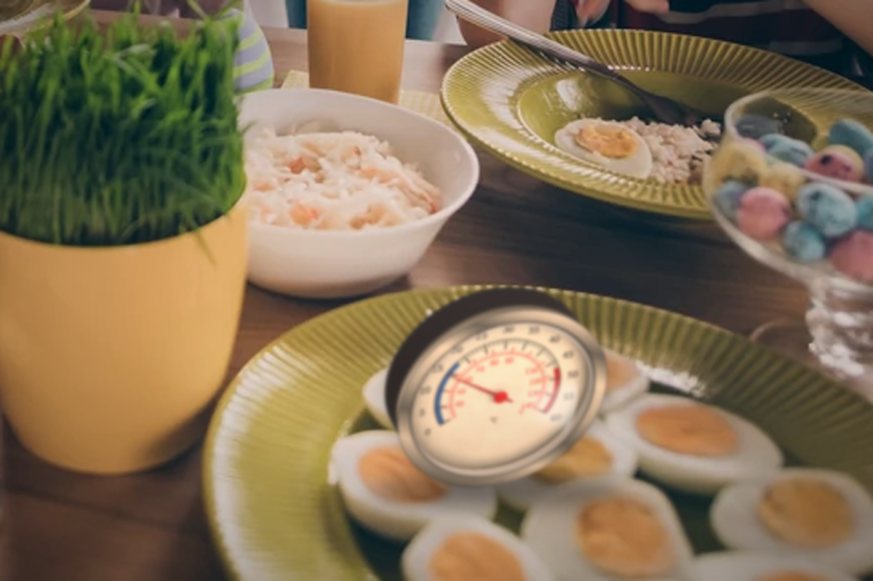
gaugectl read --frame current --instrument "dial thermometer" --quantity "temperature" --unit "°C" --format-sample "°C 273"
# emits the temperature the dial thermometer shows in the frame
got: °C 15
